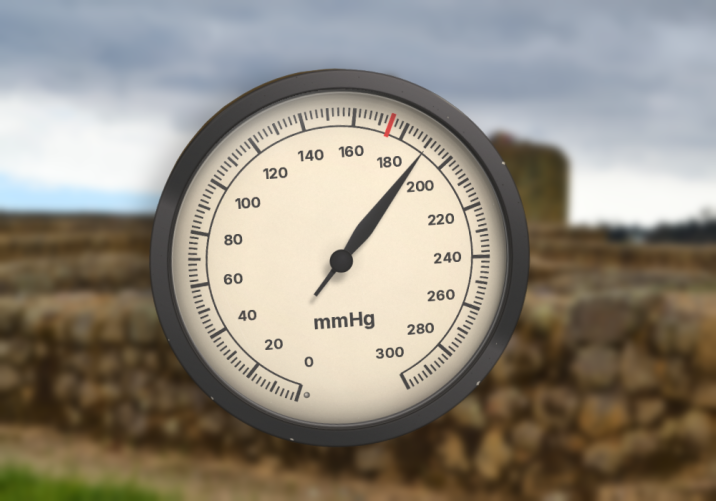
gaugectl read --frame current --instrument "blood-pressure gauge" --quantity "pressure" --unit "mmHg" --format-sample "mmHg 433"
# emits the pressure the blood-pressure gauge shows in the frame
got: mmHg 190
